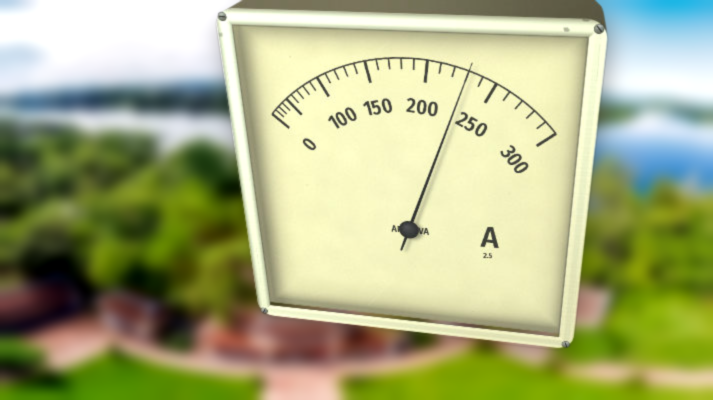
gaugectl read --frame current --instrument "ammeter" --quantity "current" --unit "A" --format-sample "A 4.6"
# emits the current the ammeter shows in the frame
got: A 230
